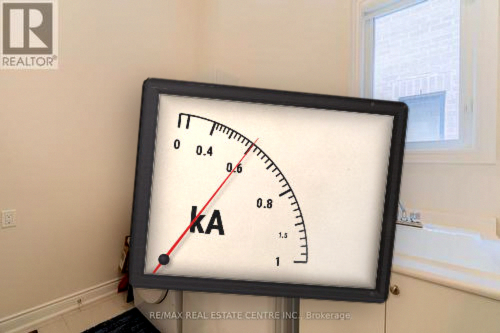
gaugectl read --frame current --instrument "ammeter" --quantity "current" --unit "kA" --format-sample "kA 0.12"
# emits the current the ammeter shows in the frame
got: kA 0.6
